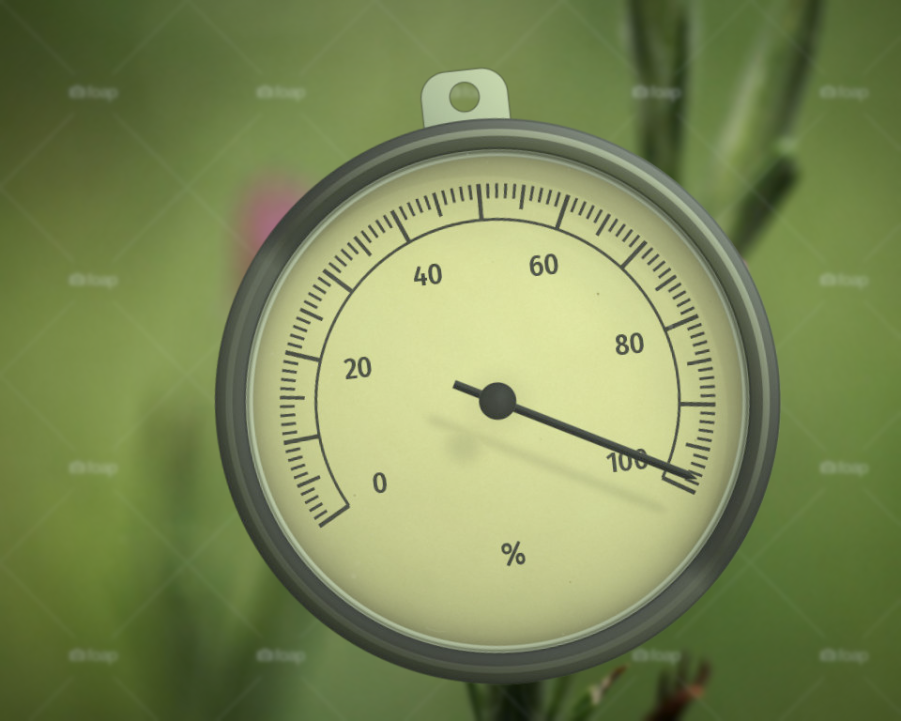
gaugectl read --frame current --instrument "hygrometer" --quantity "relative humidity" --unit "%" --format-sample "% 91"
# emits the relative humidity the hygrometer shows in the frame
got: % 98.5
